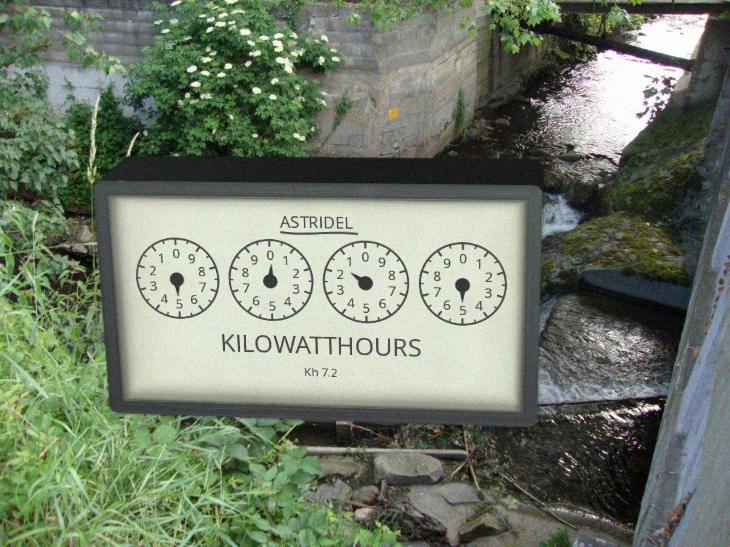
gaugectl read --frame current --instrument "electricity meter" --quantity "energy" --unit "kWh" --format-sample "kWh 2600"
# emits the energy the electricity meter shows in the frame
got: kWh 5015
